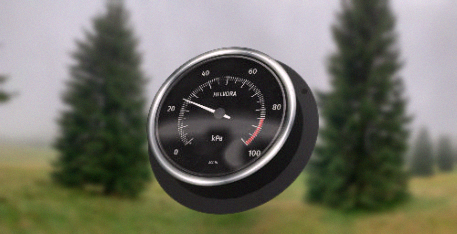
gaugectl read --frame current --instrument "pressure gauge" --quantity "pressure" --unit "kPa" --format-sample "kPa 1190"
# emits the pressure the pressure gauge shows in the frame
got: kPa 25
